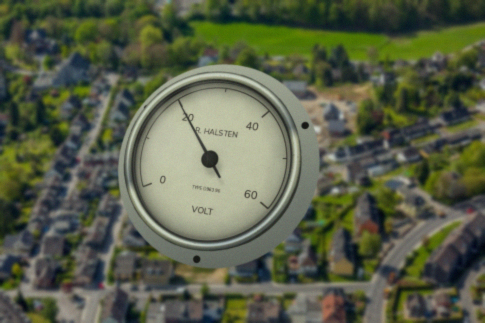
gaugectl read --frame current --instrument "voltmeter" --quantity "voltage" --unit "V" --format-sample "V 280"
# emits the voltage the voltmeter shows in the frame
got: V 20
